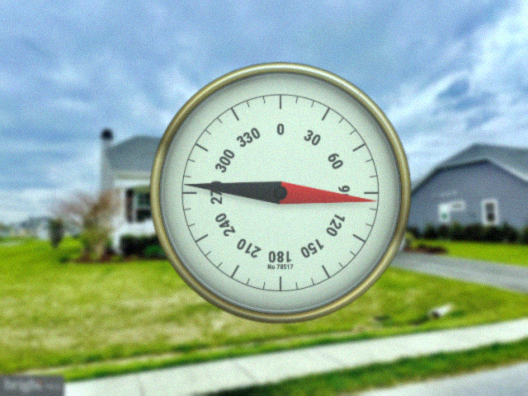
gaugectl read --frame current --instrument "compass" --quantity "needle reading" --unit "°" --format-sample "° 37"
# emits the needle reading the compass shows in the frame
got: ° 95
